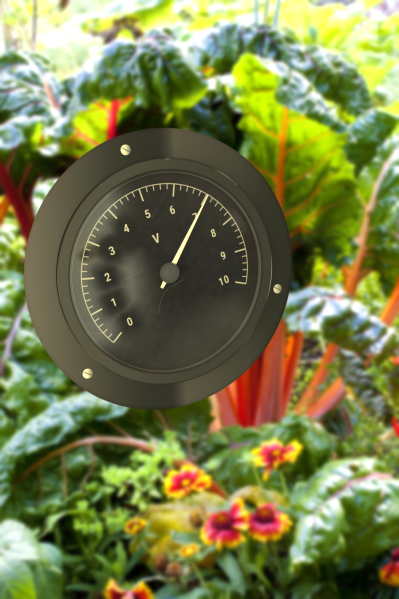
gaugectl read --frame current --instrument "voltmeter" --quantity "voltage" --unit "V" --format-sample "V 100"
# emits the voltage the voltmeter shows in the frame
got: V 7
